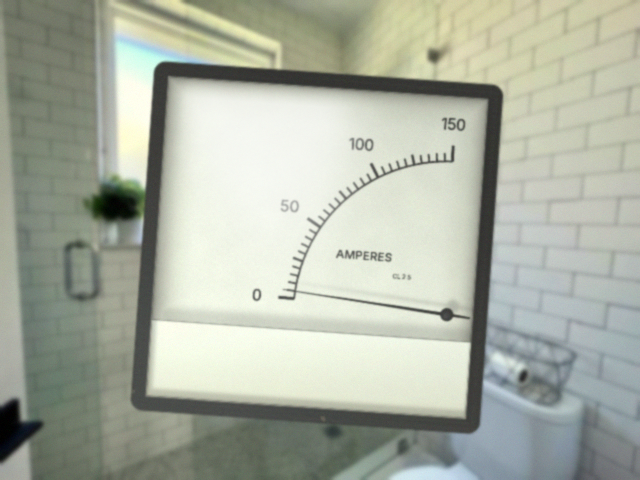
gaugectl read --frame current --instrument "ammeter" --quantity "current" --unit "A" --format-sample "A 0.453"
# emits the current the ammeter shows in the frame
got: A 5
